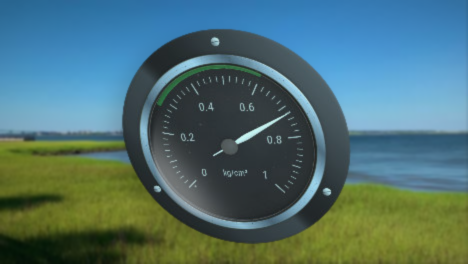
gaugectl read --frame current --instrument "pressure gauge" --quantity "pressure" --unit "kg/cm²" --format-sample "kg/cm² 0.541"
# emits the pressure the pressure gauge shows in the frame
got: kg/cm² 0.72
